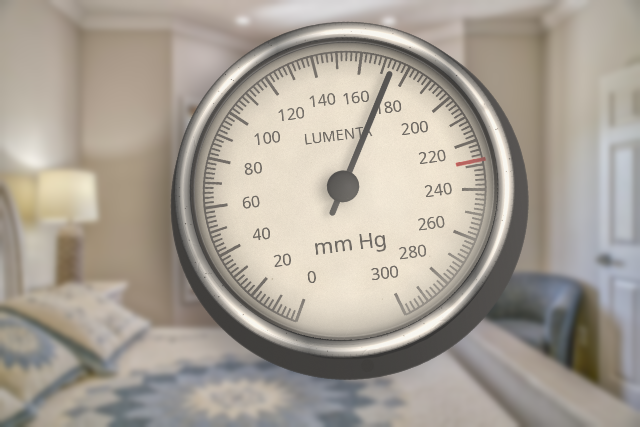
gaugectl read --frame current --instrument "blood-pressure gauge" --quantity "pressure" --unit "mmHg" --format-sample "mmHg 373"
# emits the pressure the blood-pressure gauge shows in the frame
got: mmHg 174
